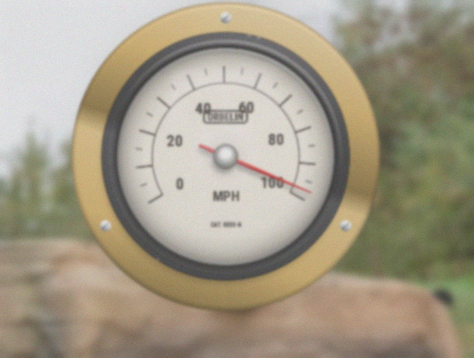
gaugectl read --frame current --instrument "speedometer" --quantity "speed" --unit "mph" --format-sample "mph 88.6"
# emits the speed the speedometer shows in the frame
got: mph 97.5
